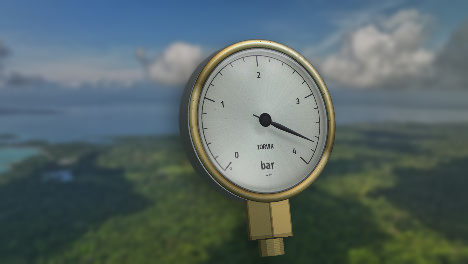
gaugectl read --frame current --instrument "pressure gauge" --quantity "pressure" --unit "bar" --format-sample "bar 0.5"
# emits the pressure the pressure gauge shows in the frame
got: bar 3.7
